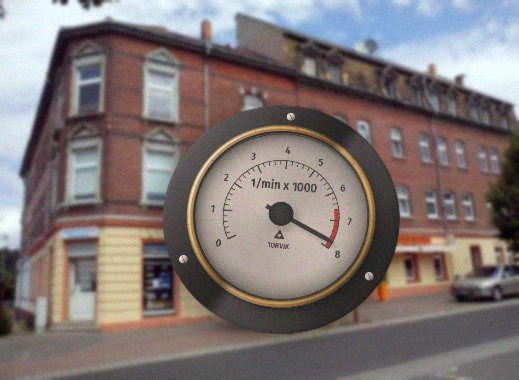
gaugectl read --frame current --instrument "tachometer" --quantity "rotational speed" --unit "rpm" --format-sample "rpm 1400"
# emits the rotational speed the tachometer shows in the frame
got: rpm 7800
